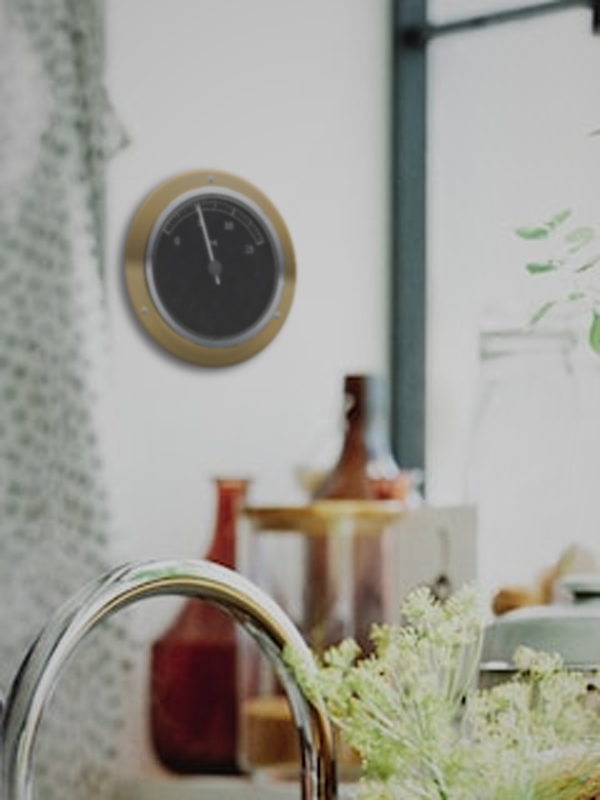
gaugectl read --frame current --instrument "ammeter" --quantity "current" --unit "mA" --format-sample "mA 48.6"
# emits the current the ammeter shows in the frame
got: mA 5
